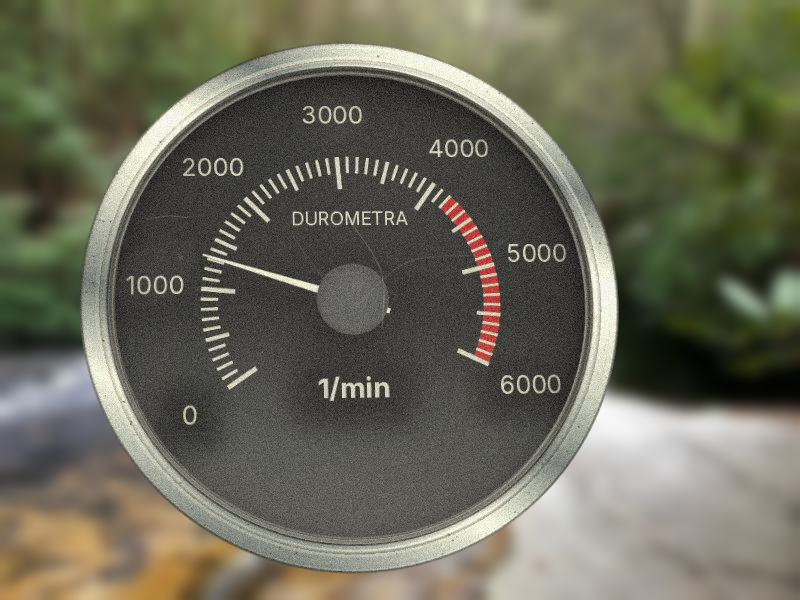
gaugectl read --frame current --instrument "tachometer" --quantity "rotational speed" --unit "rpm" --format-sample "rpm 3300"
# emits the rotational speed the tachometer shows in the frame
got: rpm 1300
